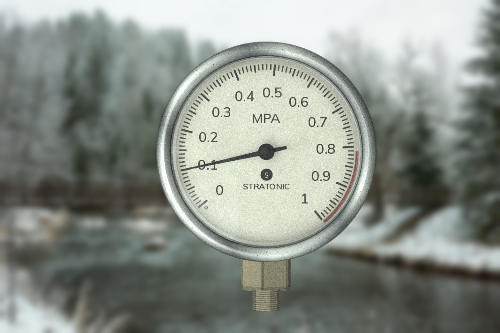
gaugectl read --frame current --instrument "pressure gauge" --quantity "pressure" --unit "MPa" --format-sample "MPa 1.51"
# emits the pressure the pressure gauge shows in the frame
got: MPa 0.1
